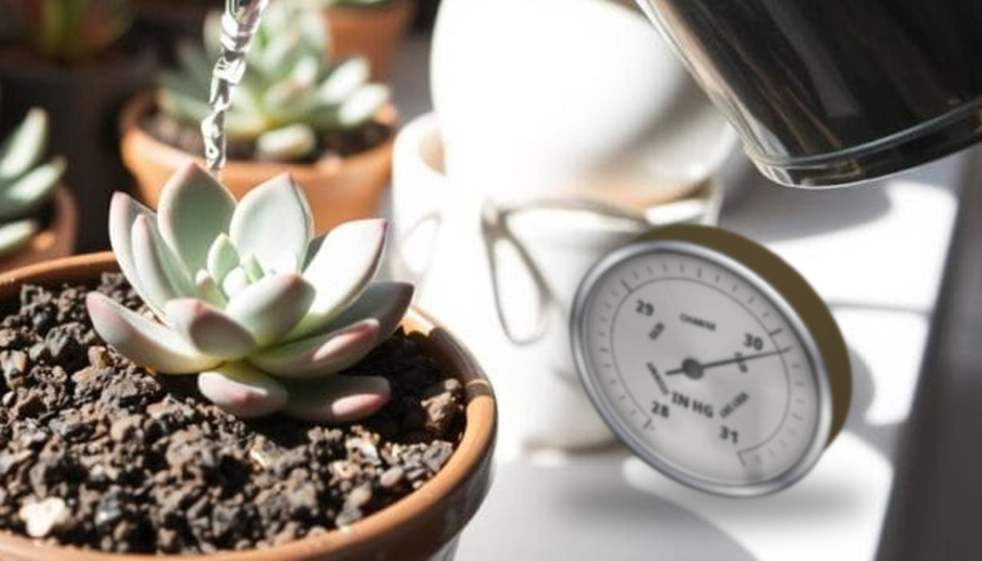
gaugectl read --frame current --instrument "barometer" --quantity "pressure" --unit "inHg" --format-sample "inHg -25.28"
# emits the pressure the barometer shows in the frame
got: inHg 30.1
